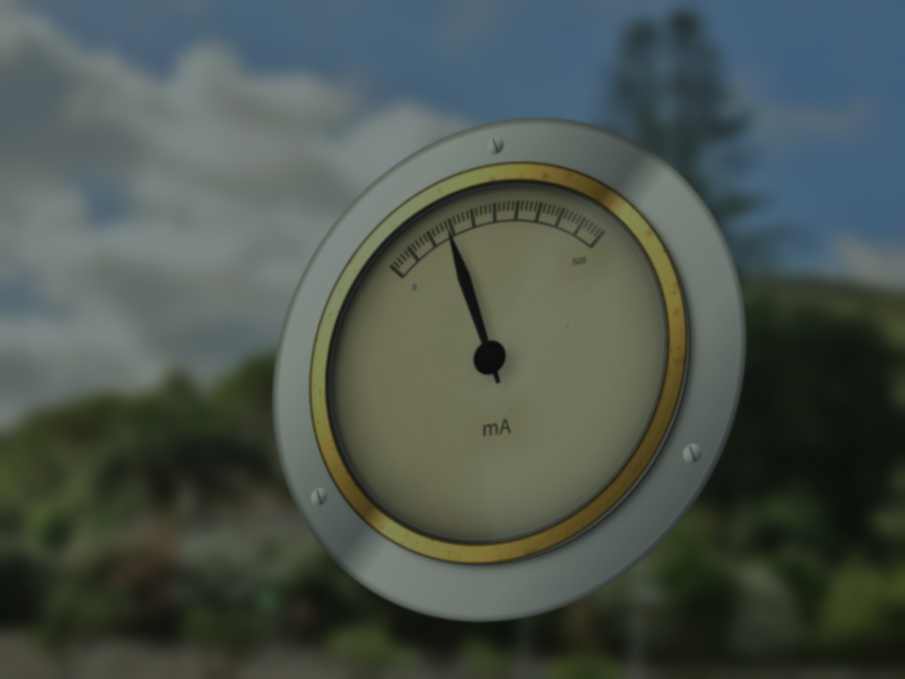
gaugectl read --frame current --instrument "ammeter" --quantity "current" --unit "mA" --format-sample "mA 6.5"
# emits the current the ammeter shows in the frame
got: mA 150
